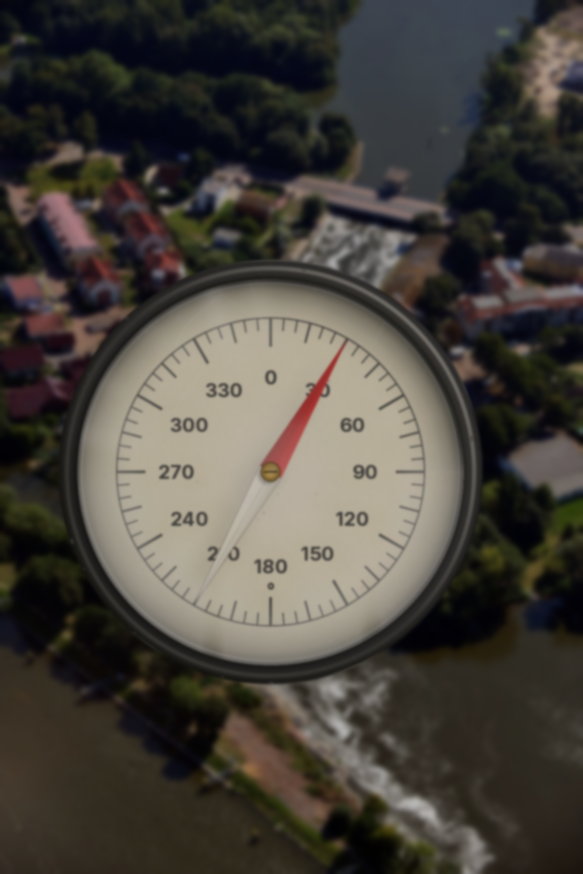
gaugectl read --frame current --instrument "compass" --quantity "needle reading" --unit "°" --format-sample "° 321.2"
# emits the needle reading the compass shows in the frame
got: ° 30
